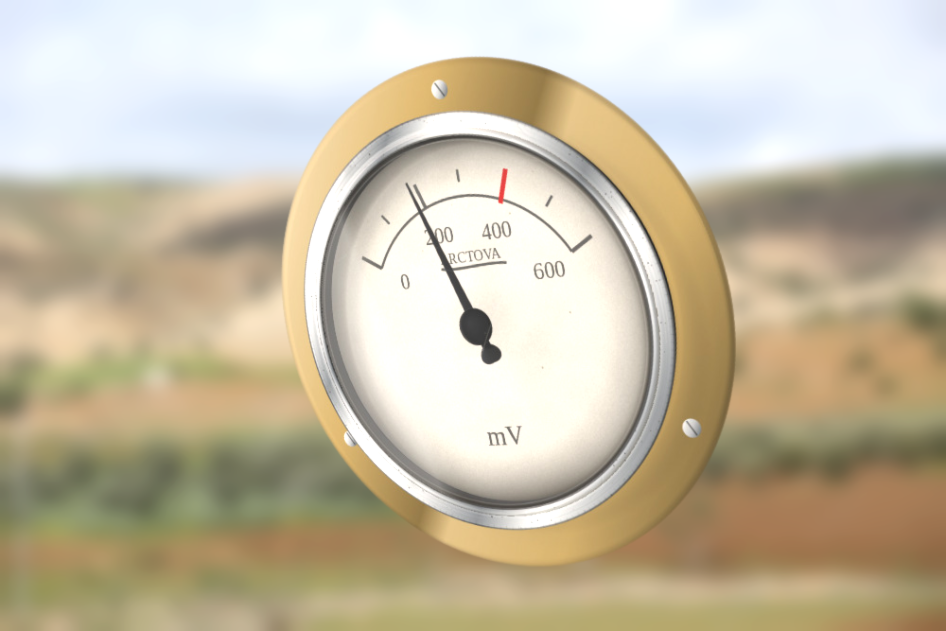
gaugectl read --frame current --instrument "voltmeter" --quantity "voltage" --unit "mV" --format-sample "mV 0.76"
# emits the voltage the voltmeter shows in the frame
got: mV 200
